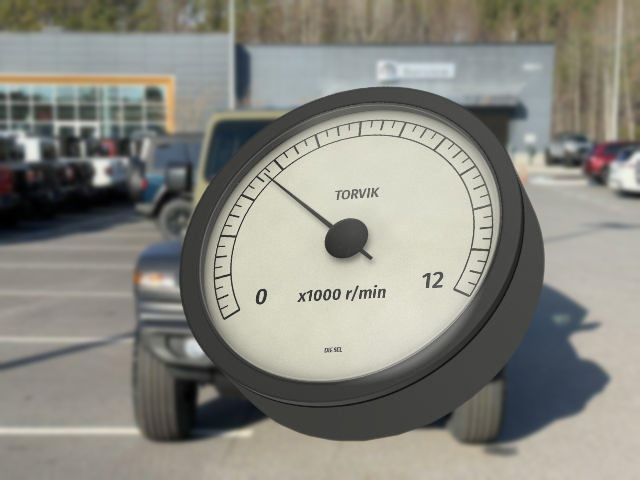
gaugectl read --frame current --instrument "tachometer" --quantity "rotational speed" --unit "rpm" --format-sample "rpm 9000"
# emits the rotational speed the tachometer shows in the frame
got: rpm 3625
